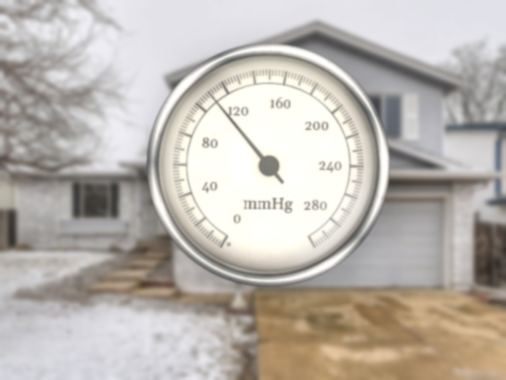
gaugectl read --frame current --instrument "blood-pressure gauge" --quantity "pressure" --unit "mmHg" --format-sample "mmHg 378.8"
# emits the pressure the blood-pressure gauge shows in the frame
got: mmHg 110
